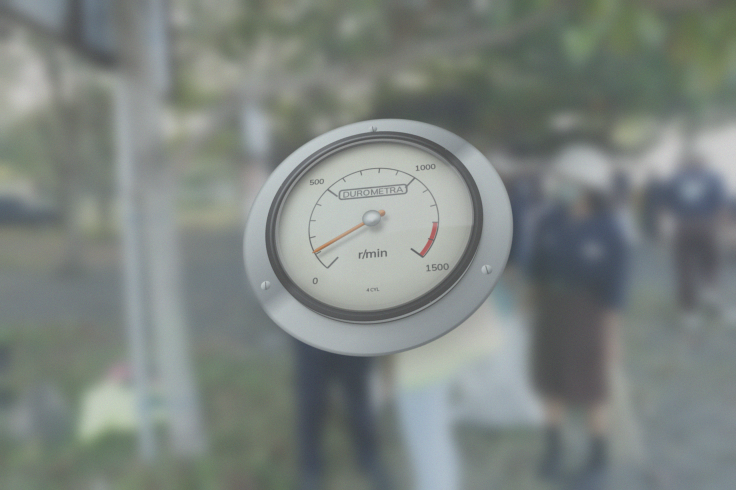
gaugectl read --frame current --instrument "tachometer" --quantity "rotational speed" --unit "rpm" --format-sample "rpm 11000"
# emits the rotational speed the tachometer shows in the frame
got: rpm 100
